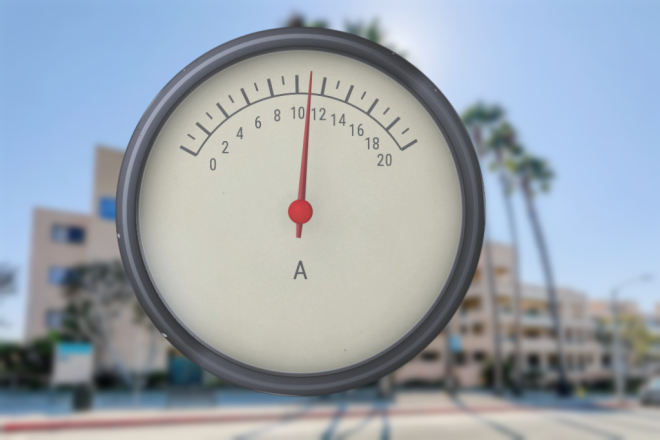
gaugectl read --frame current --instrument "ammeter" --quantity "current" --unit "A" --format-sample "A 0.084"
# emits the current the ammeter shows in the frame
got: A 11
